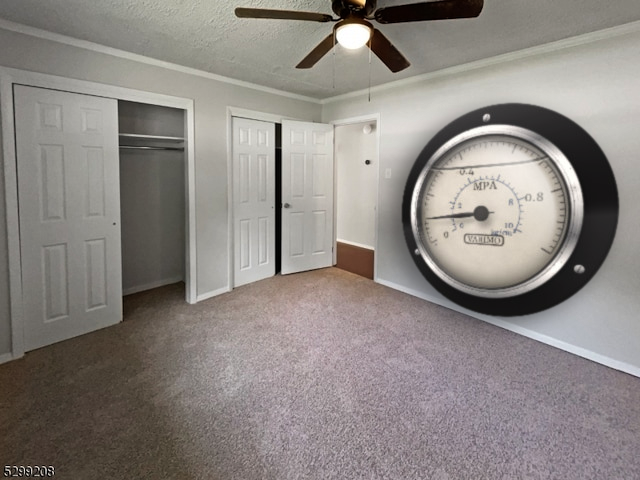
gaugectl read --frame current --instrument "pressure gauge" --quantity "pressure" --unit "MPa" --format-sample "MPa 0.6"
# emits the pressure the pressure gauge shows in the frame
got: MPa 0.1
